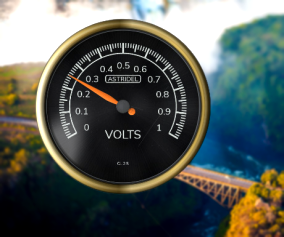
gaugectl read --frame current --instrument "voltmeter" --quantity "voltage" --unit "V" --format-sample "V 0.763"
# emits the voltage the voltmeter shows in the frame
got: V 0.25
